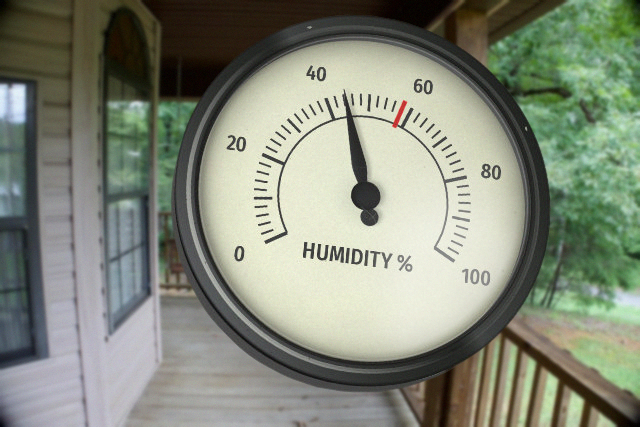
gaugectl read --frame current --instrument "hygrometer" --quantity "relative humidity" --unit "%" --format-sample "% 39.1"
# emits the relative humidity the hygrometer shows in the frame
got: % 44
